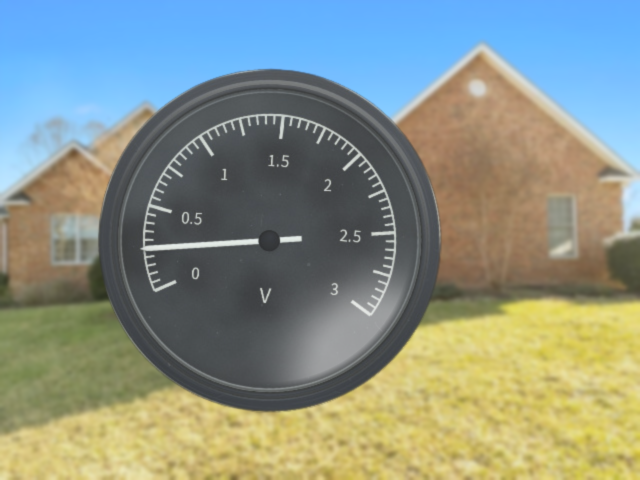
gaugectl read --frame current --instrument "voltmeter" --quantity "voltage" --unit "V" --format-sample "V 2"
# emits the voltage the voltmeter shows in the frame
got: V 0.25
